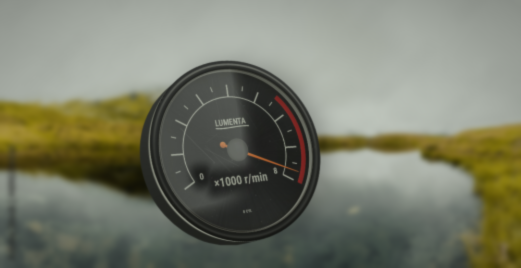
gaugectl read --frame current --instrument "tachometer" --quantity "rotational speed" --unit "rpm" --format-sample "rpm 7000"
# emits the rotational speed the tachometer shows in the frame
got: rpm 7750
